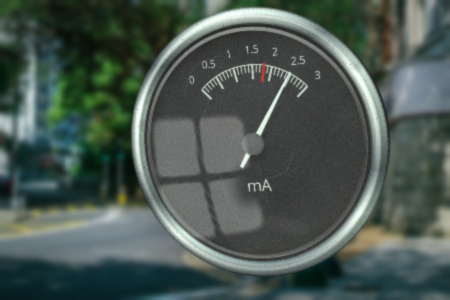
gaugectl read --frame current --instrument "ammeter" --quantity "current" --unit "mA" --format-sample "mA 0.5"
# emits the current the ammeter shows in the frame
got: mA 2.5
